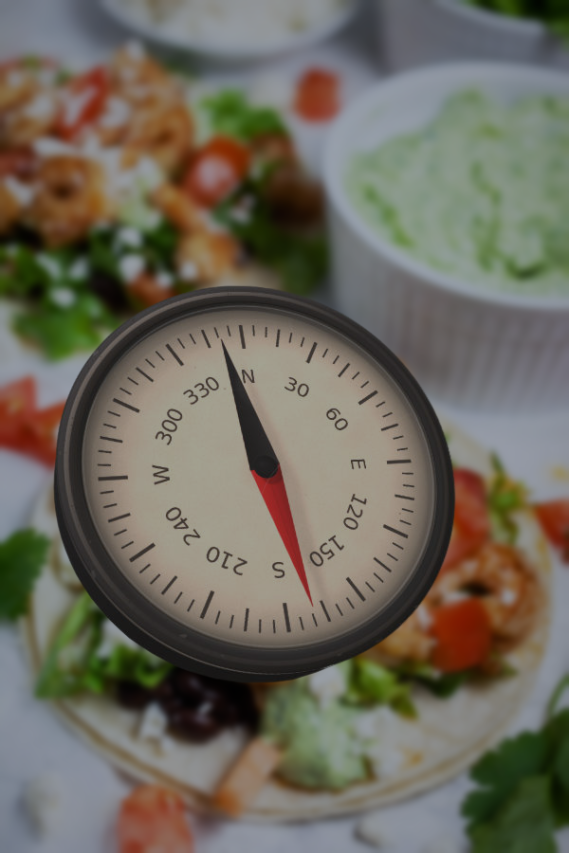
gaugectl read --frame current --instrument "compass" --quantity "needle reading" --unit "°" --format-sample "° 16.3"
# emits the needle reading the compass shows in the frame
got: ° 170
